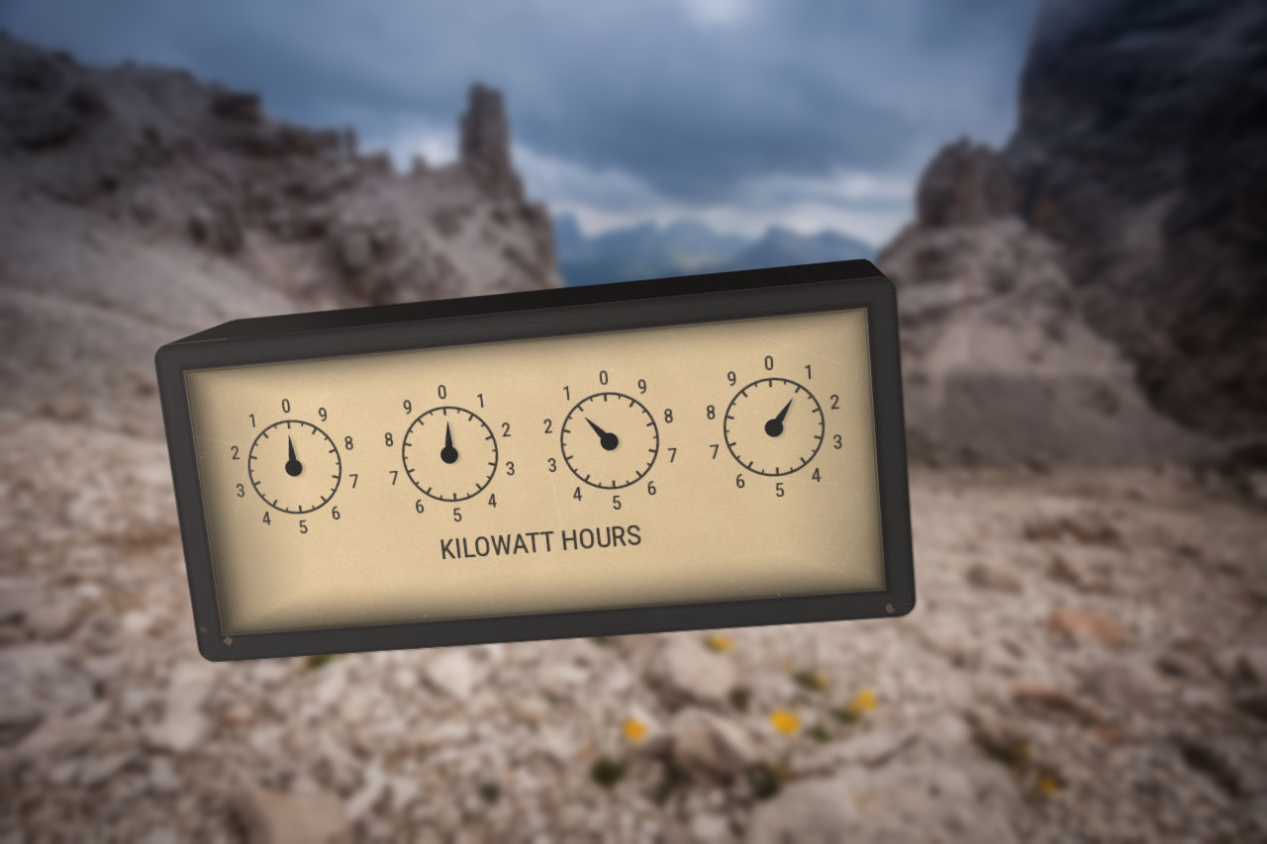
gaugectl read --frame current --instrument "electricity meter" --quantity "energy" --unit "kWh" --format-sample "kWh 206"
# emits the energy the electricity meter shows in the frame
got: kWh 11
